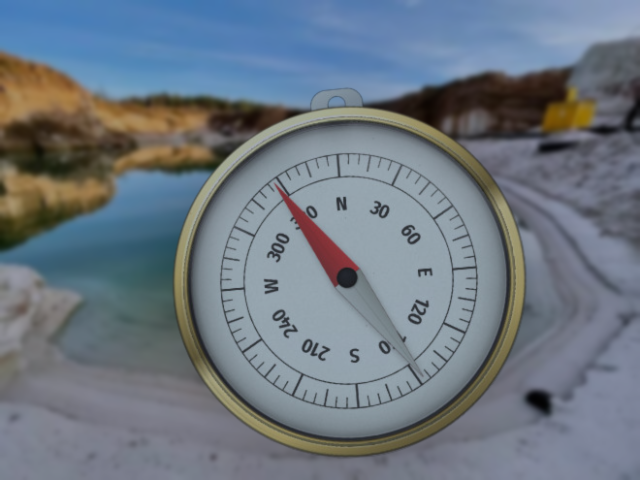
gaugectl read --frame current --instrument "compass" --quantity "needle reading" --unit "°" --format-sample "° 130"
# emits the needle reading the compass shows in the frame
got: ° 327.5
